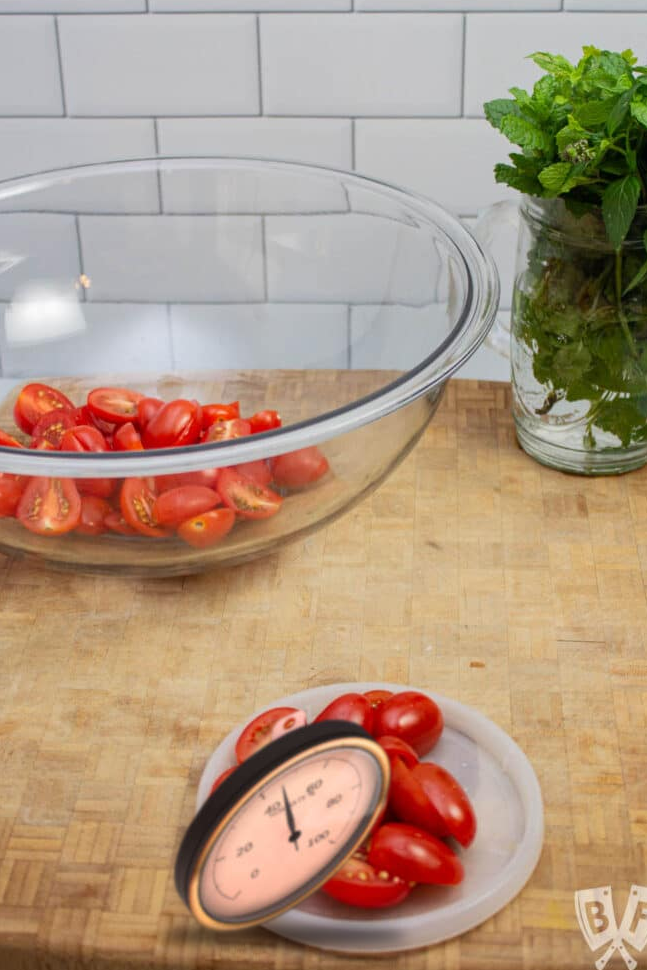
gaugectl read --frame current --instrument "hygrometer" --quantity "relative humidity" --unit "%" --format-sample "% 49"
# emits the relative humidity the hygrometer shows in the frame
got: % 45
